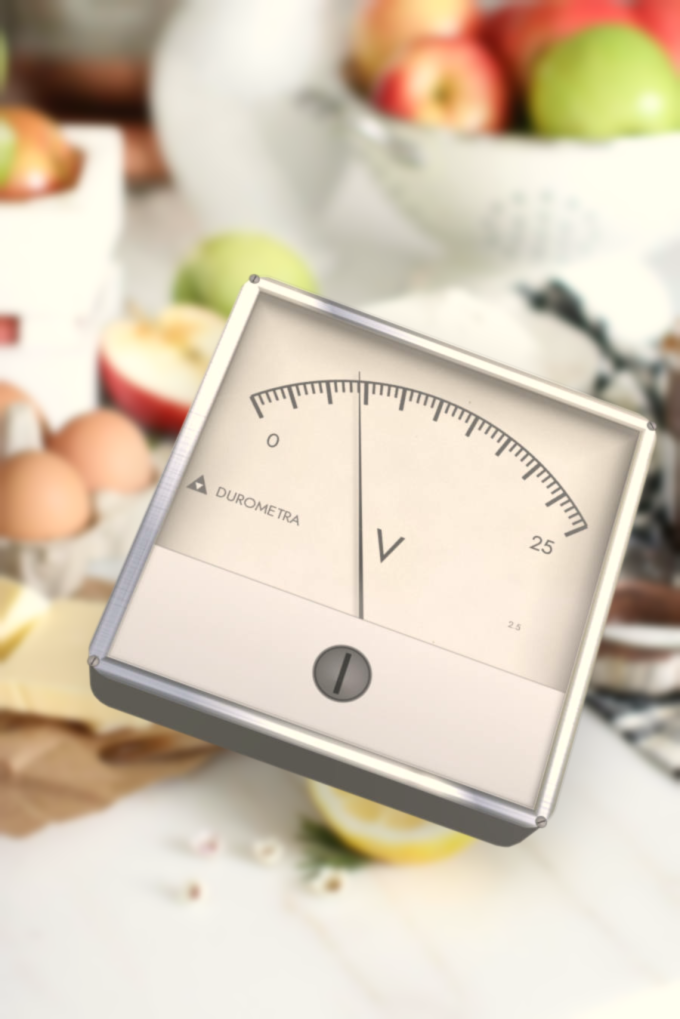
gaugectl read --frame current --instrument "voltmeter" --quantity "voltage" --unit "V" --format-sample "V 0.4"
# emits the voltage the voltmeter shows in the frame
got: V 7
